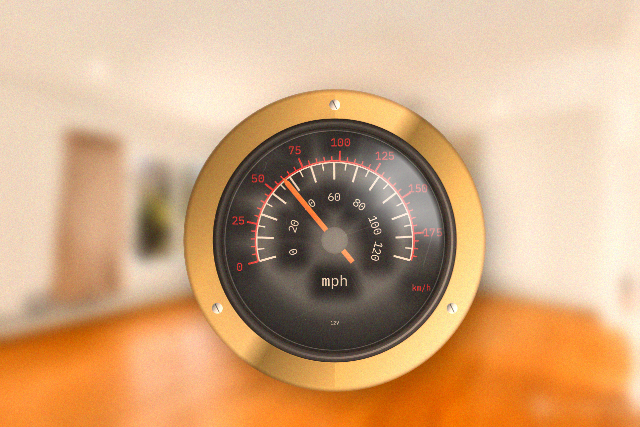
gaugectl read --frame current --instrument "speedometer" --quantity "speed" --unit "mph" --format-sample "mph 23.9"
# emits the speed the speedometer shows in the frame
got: mph 37.5
